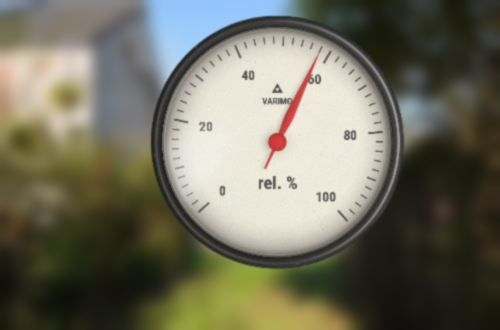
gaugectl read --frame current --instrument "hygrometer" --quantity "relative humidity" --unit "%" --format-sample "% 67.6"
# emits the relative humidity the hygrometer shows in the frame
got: % 58
